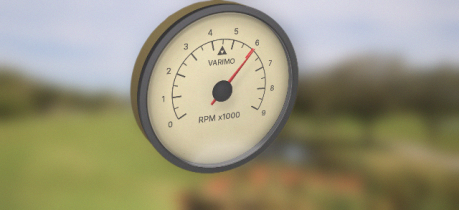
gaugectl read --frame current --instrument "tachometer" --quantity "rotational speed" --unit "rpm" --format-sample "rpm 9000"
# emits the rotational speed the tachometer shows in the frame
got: rpm 6000
